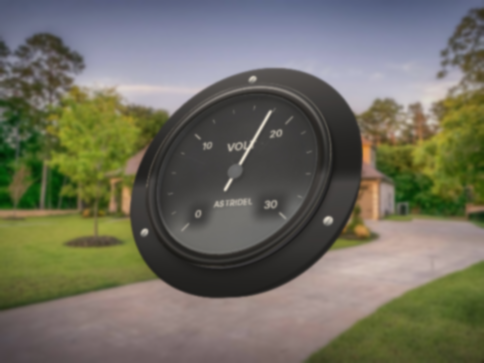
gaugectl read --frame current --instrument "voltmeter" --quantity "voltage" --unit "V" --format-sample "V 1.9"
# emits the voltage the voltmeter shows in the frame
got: V 18
